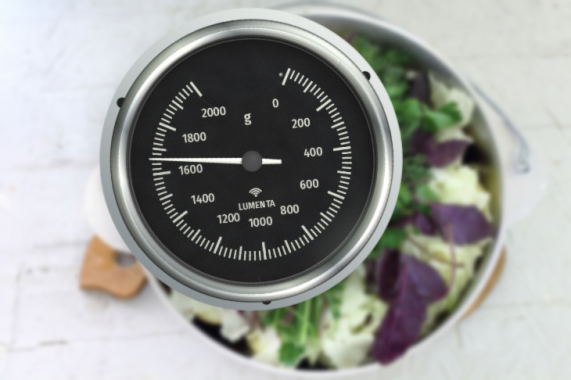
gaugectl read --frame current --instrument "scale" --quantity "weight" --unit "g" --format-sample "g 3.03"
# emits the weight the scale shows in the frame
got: g 1660
